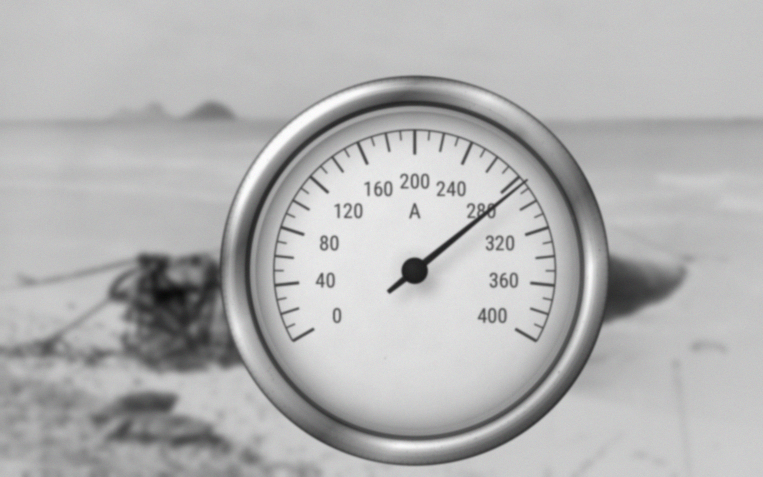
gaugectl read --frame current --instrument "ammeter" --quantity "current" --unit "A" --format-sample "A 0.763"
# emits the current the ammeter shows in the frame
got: A 285
